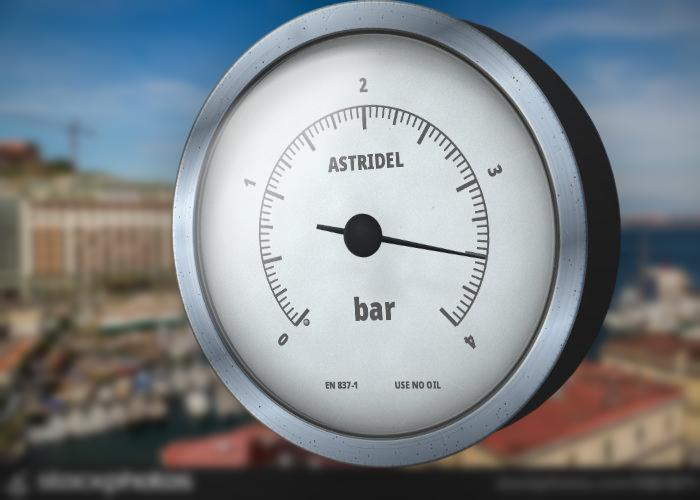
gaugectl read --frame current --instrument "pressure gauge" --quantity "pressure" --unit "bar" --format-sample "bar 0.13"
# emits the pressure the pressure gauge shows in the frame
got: bar 3.5
